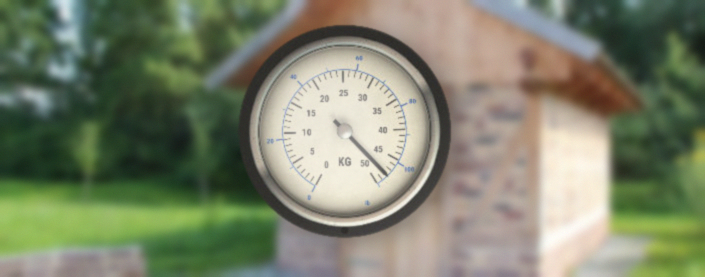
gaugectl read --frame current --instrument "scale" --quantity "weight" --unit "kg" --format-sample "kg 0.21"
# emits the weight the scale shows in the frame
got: kg 48
